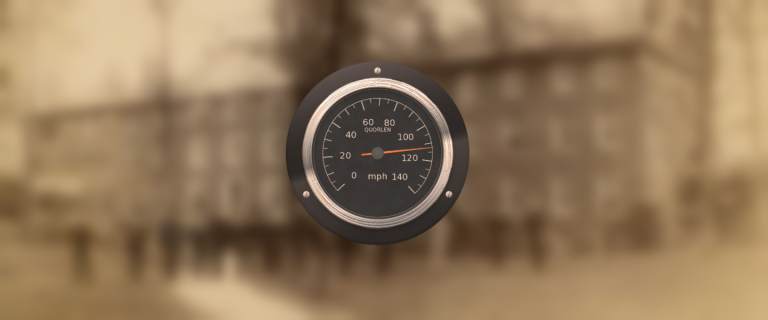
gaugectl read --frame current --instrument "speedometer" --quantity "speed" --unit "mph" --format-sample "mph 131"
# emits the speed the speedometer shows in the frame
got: mph 112.5
